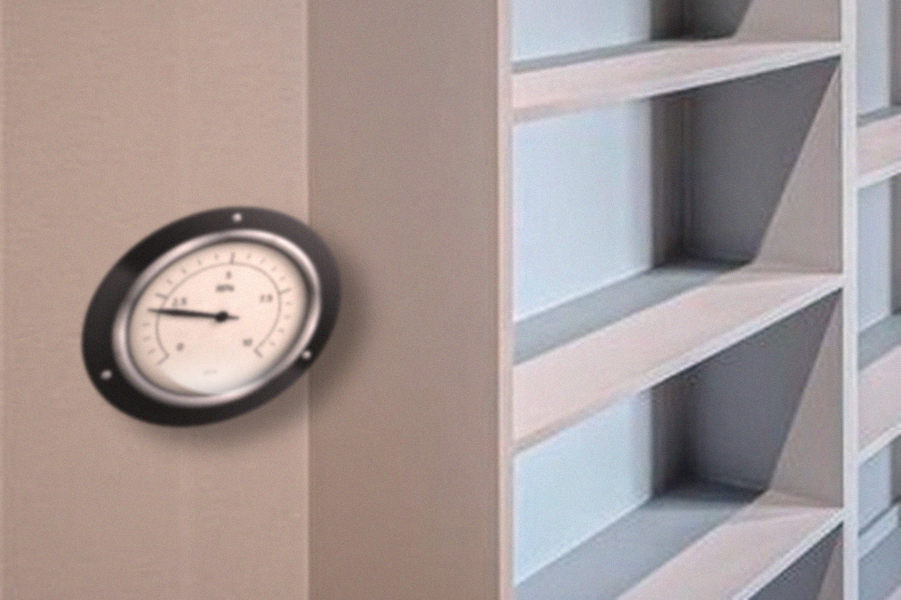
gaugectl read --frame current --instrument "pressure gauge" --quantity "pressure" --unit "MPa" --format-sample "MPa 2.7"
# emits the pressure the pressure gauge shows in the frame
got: MPa 2
